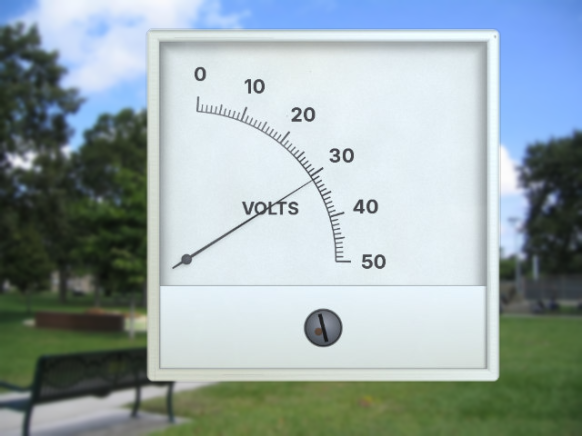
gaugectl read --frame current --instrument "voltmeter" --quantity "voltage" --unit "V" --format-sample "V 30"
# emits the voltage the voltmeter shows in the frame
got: V 31
